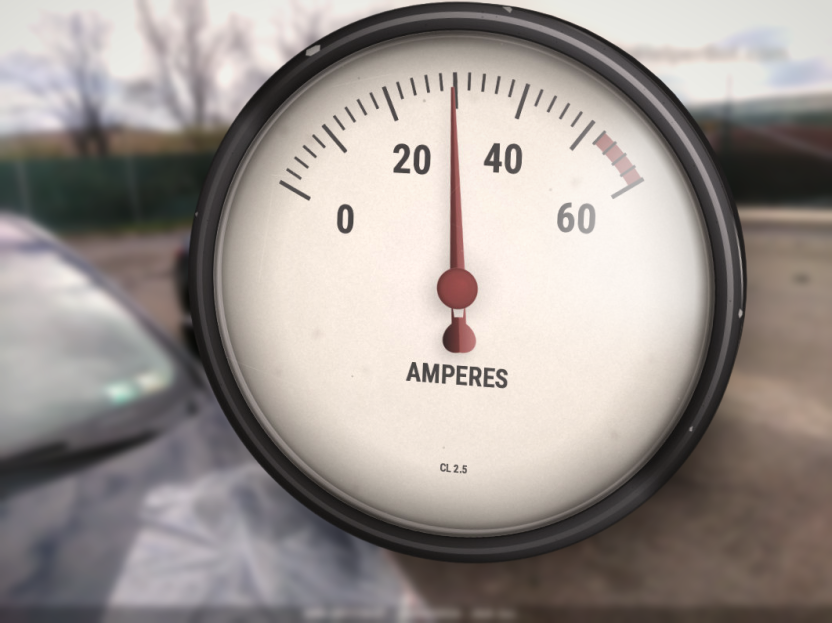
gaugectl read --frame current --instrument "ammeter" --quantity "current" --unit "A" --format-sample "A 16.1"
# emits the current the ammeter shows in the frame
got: A 30
